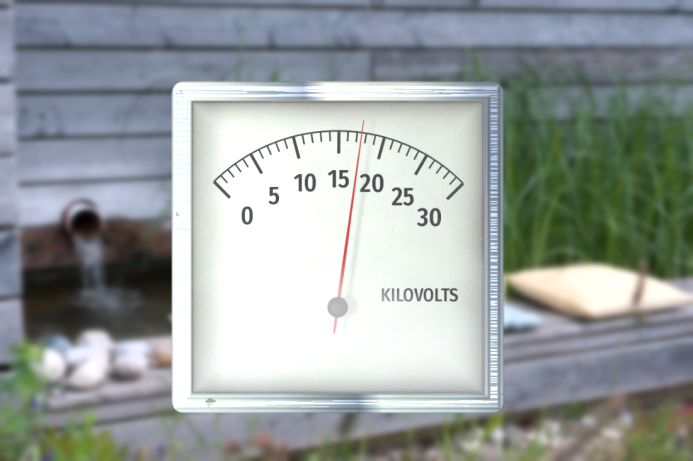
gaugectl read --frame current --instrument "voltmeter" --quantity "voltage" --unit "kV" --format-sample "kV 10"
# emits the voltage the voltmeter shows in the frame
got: kV 17.5
